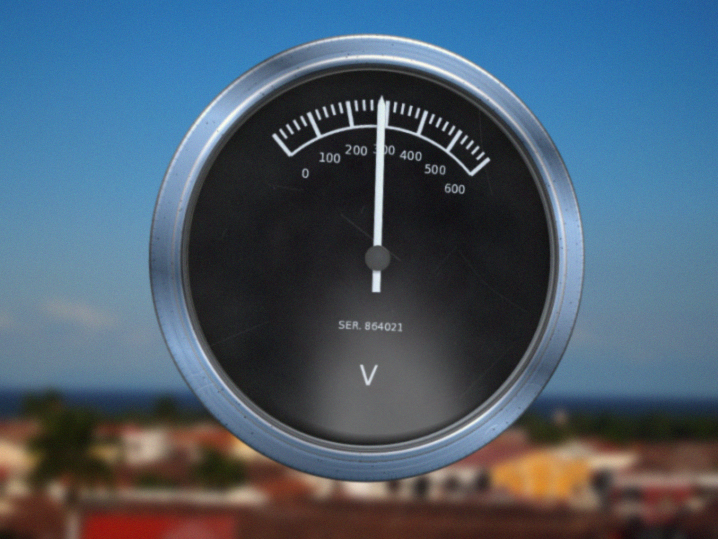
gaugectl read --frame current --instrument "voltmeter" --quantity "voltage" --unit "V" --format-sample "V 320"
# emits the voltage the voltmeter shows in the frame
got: V 280
